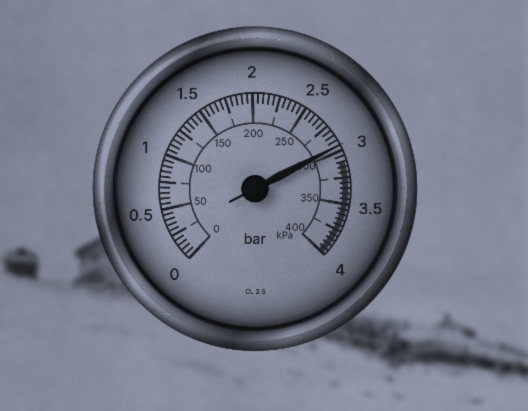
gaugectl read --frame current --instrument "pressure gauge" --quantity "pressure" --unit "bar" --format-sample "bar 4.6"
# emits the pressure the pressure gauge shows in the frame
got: bar 2.95
